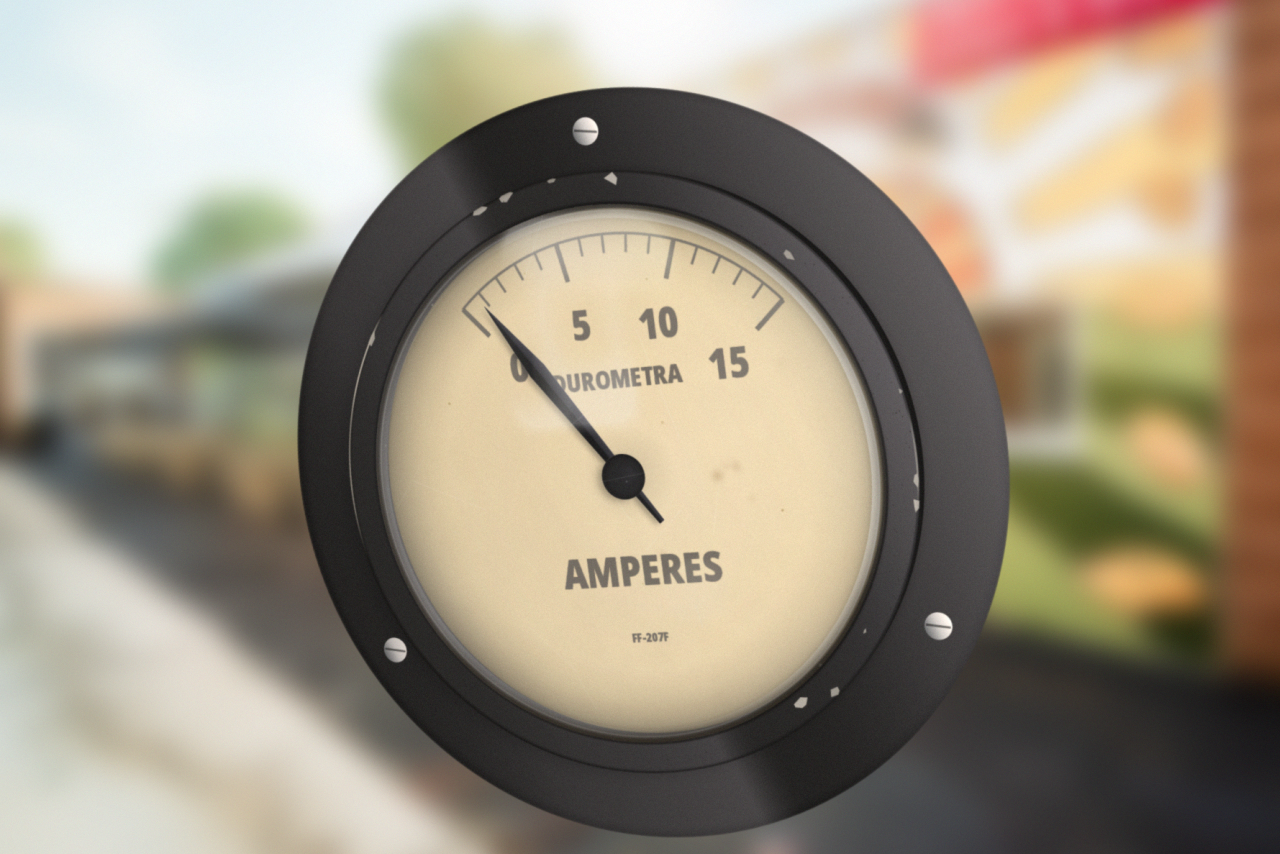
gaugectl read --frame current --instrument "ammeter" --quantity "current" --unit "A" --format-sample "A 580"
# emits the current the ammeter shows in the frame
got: A 1
